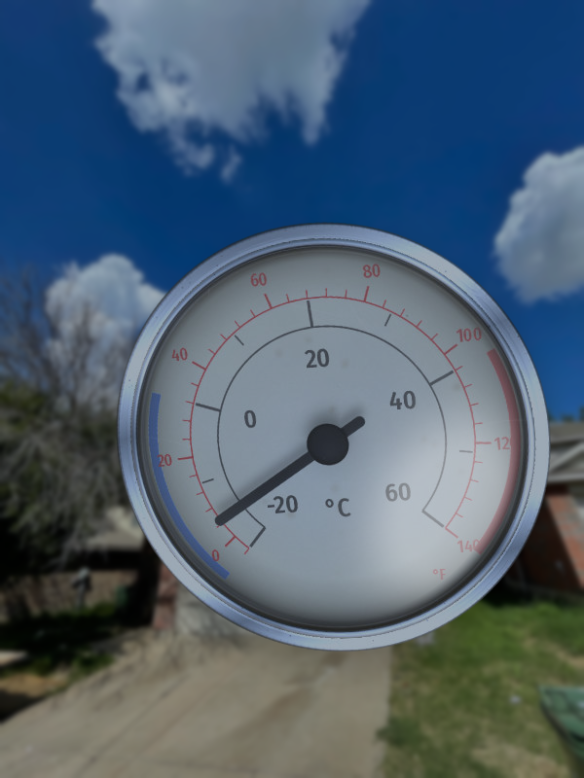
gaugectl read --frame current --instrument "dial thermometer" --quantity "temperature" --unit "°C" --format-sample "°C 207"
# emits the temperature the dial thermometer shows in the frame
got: °C -15
